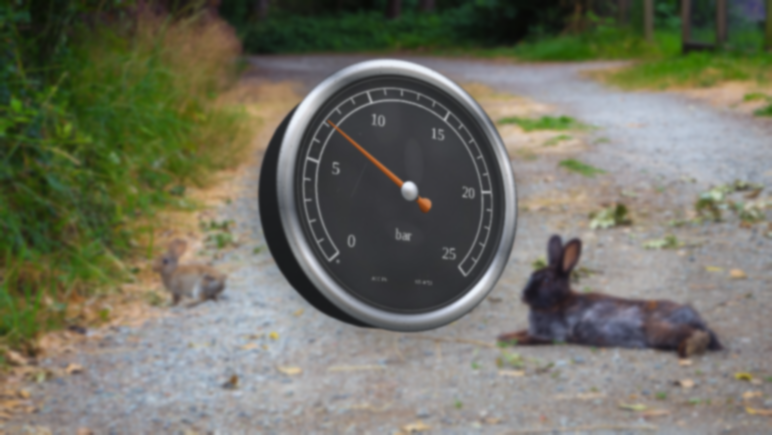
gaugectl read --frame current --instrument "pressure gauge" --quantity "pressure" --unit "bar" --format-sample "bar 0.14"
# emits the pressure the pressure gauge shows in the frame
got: bar 7
